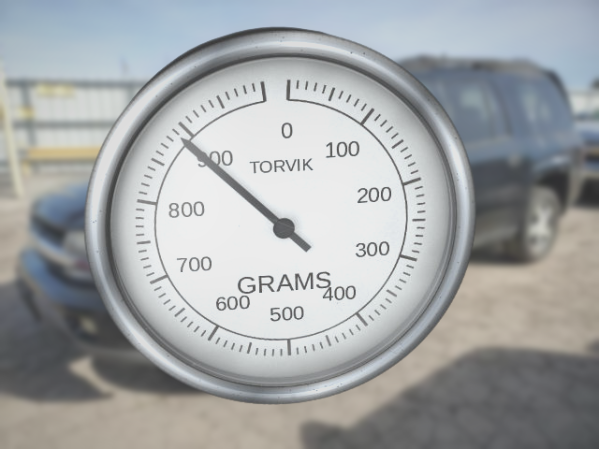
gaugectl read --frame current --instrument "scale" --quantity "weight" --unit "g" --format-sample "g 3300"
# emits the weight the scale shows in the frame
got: g 890
